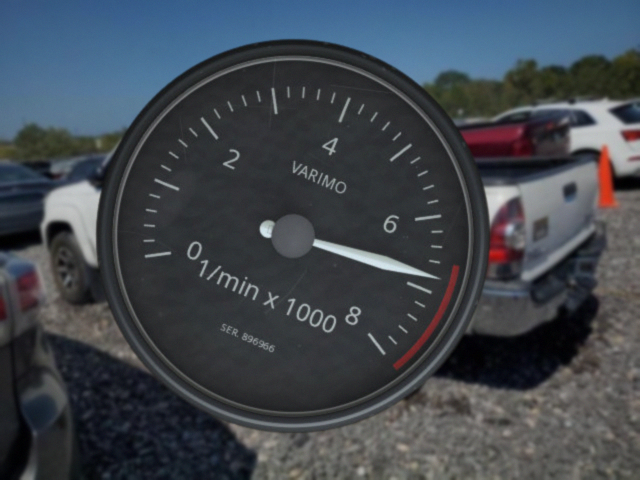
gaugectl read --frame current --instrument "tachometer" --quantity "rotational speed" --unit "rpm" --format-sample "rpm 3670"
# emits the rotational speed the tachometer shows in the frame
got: rpm 6800
